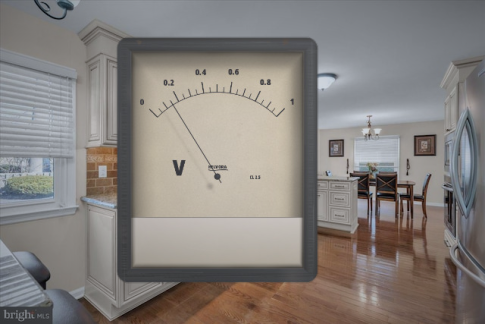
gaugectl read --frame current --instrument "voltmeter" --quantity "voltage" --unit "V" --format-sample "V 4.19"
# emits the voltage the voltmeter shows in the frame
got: V 0.15
